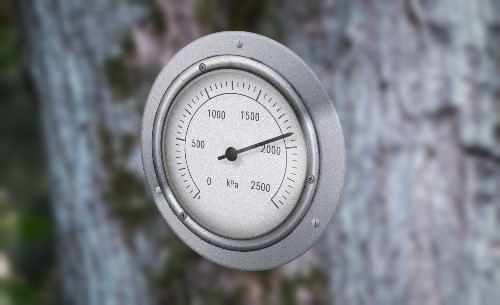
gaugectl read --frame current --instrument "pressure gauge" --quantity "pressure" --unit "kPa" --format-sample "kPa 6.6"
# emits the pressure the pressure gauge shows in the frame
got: kPa 1900
